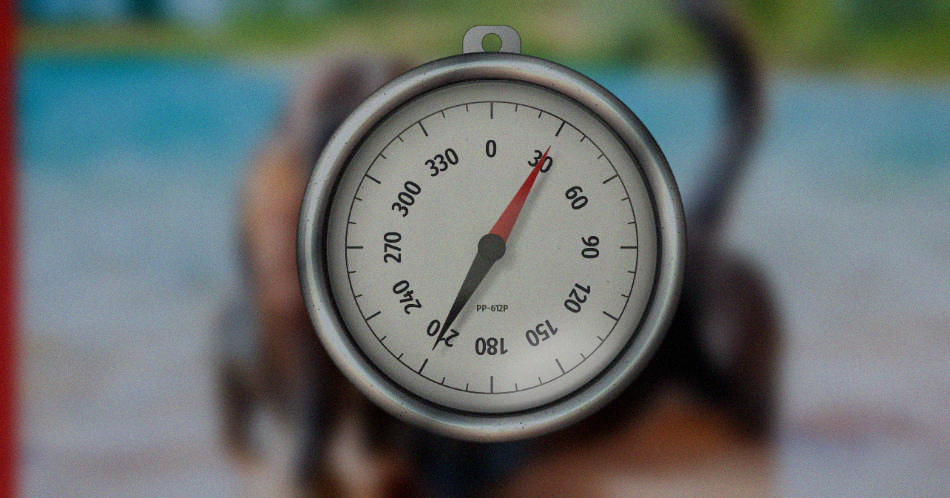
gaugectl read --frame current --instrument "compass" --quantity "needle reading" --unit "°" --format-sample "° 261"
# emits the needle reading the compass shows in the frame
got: ° 30
